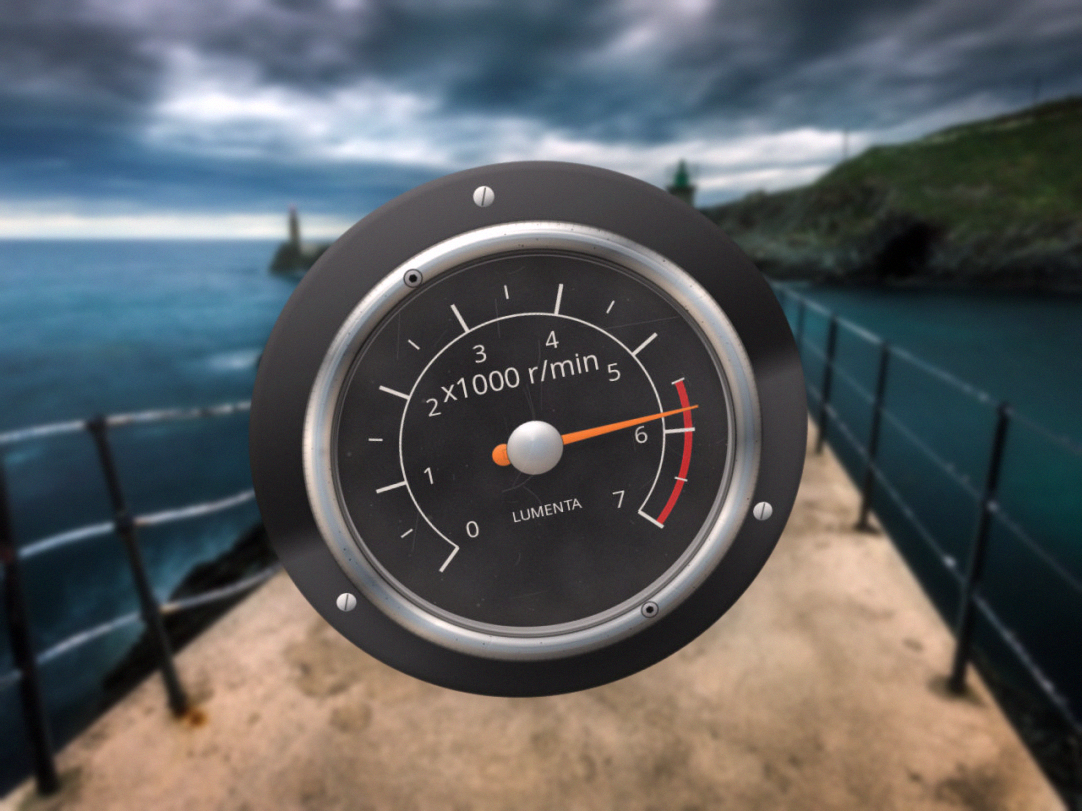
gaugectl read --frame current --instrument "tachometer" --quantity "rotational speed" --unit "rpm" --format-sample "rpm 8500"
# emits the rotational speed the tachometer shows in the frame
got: rpm 5750
